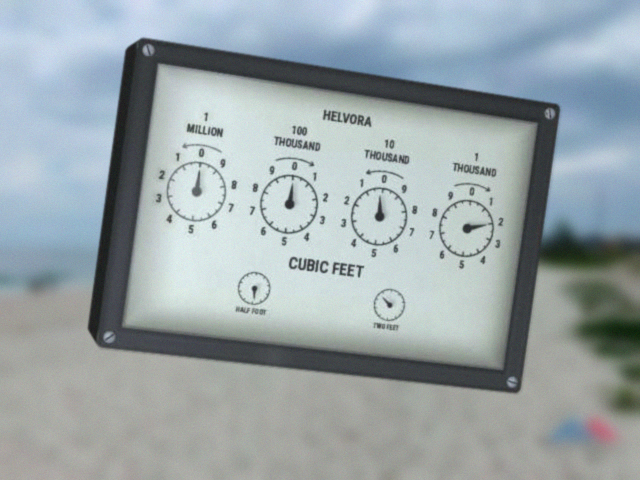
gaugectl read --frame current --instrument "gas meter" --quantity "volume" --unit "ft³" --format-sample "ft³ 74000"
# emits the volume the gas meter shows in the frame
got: ft³ 200
